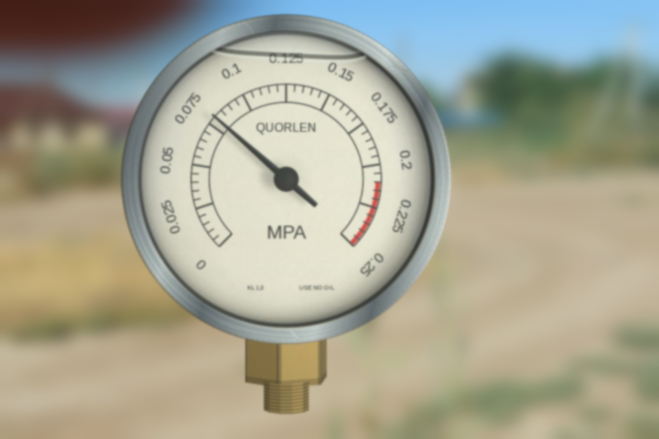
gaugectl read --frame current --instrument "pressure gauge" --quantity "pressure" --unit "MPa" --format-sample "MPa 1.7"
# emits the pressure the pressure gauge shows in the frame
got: MPa 0.08
